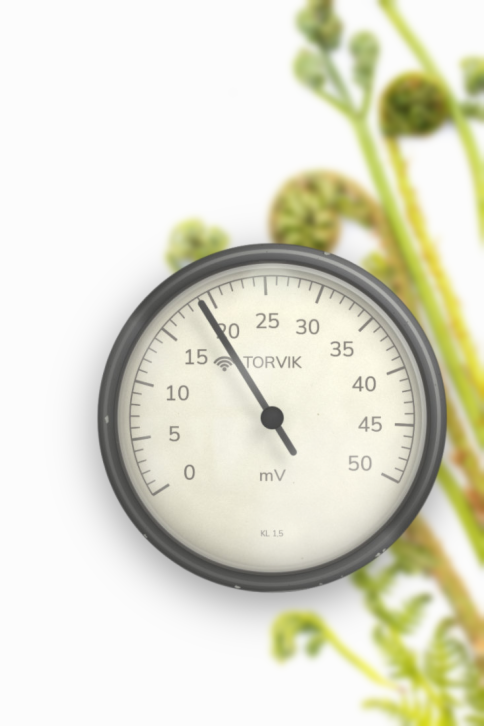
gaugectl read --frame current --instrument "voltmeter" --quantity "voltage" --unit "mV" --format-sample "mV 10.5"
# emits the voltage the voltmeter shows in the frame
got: mV 19
